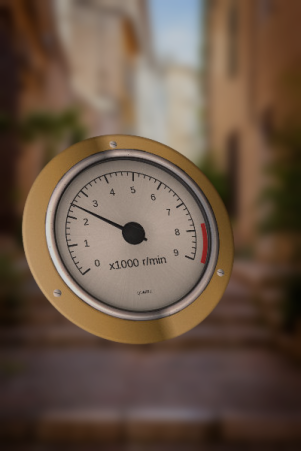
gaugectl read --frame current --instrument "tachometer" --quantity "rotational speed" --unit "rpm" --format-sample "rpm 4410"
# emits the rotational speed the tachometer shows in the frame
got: rpm 2400
